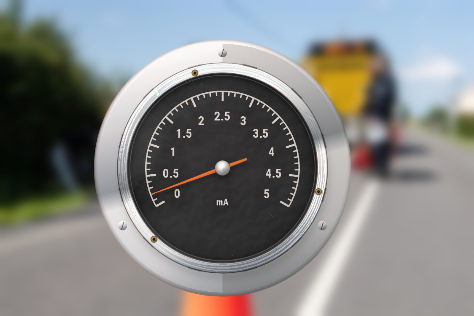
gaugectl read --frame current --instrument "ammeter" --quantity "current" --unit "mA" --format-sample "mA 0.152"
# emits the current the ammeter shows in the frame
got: mA 0.2
